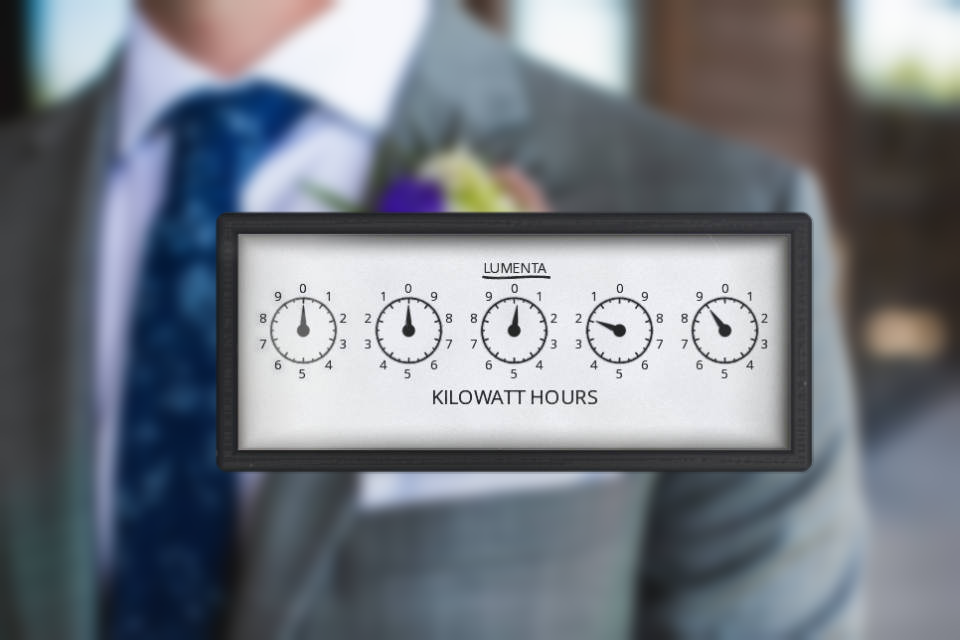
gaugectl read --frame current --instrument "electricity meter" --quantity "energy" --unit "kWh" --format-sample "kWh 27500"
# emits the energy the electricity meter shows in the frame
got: kWh 19
